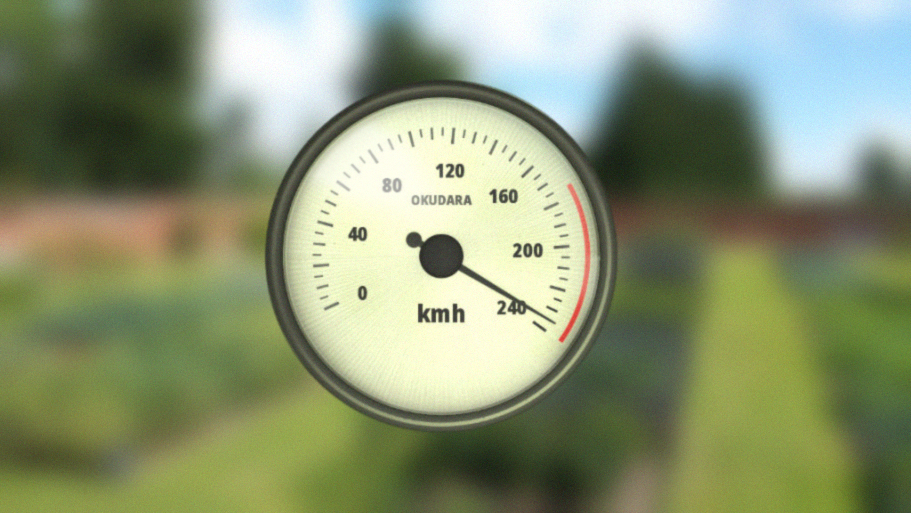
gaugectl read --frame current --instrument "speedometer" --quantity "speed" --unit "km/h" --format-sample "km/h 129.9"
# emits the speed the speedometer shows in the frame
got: km/h 235
